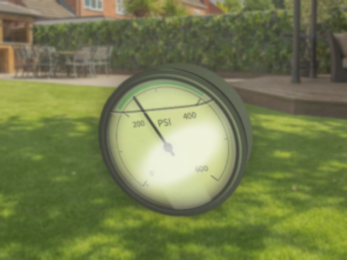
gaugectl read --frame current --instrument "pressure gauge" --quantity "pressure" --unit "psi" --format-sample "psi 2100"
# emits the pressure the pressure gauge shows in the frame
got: psi 250
